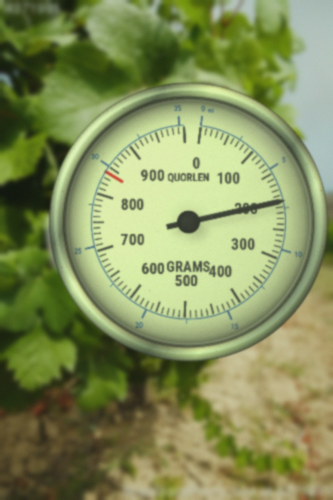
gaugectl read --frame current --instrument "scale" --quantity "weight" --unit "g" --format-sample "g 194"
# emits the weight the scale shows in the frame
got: g 200
